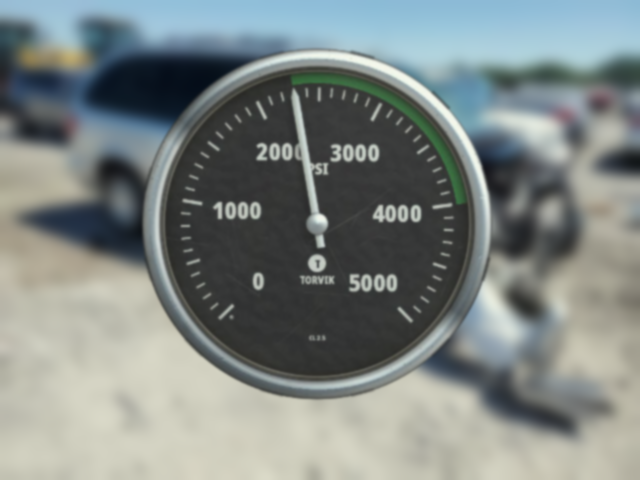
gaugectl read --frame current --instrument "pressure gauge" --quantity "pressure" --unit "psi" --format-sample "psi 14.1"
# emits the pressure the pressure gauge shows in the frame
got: psi 2300
